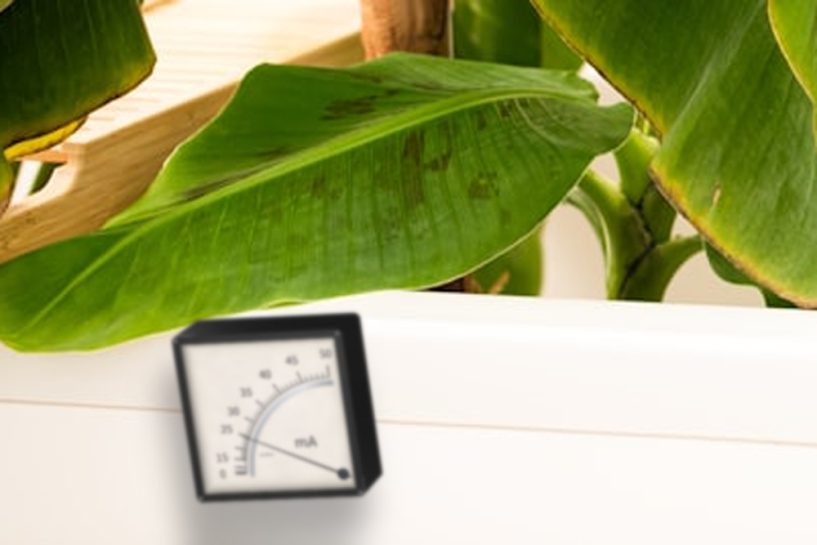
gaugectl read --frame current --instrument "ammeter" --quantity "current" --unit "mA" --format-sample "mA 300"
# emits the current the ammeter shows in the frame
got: mA 25
